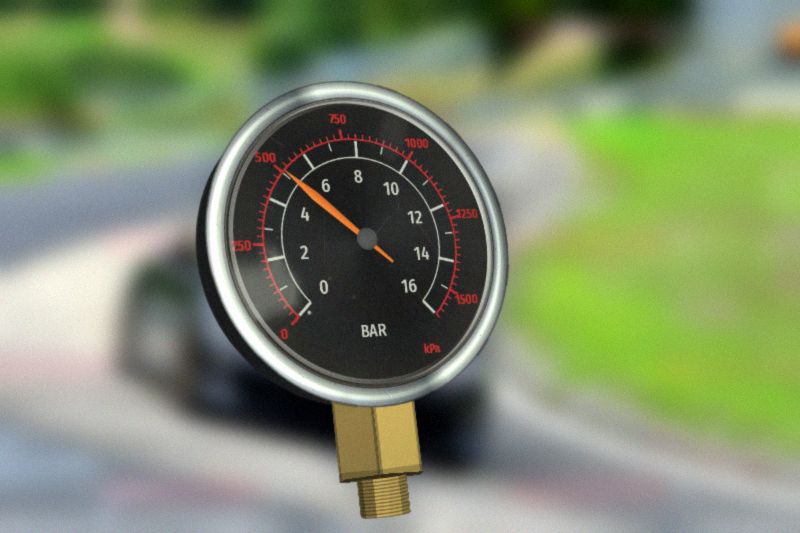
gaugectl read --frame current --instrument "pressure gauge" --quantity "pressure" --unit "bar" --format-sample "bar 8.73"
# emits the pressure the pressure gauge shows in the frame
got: bar 5
